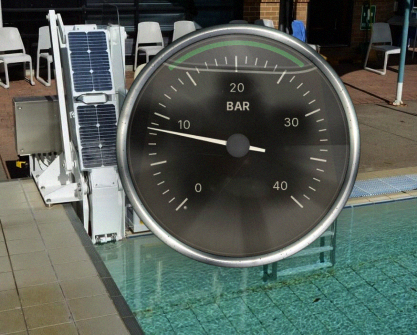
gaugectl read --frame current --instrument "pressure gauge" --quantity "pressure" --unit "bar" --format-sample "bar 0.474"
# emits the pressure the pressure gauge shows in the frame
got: bar 8.5
